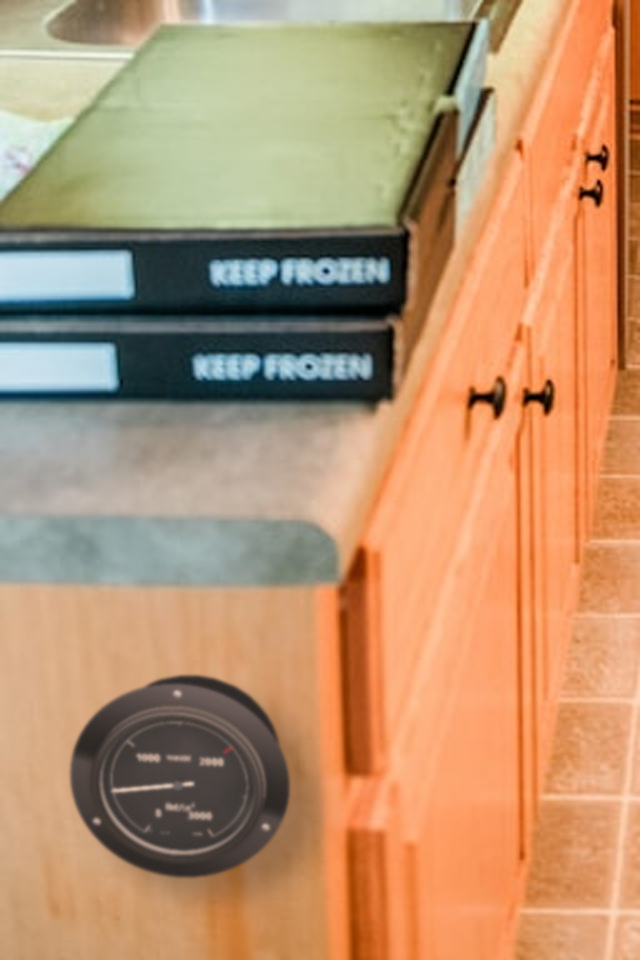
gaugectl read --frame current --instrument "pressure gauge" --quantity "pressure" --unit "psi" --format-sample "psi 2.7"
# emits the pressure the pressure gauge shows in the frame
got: psi 500
